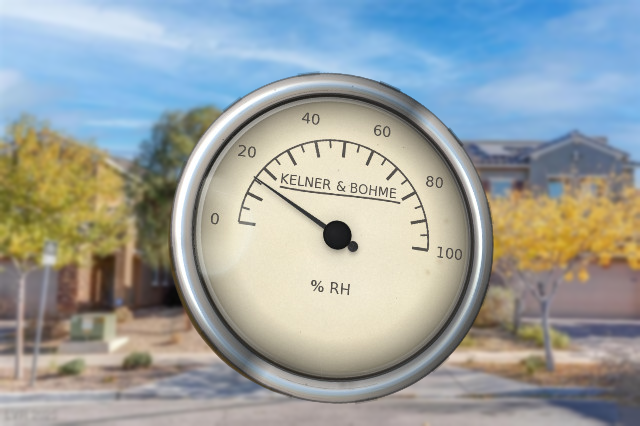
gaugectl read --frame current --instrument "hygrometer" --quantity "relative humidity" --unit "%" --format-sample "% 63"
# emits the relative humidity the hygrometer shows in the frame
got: % 15
